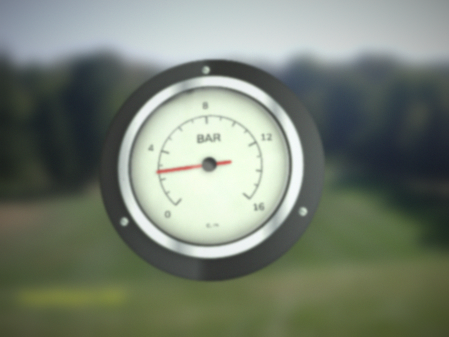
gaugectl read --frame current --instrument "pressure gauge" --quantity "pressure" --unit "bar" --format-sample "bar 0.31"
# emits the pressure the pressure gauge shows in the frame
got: bar 2.5
